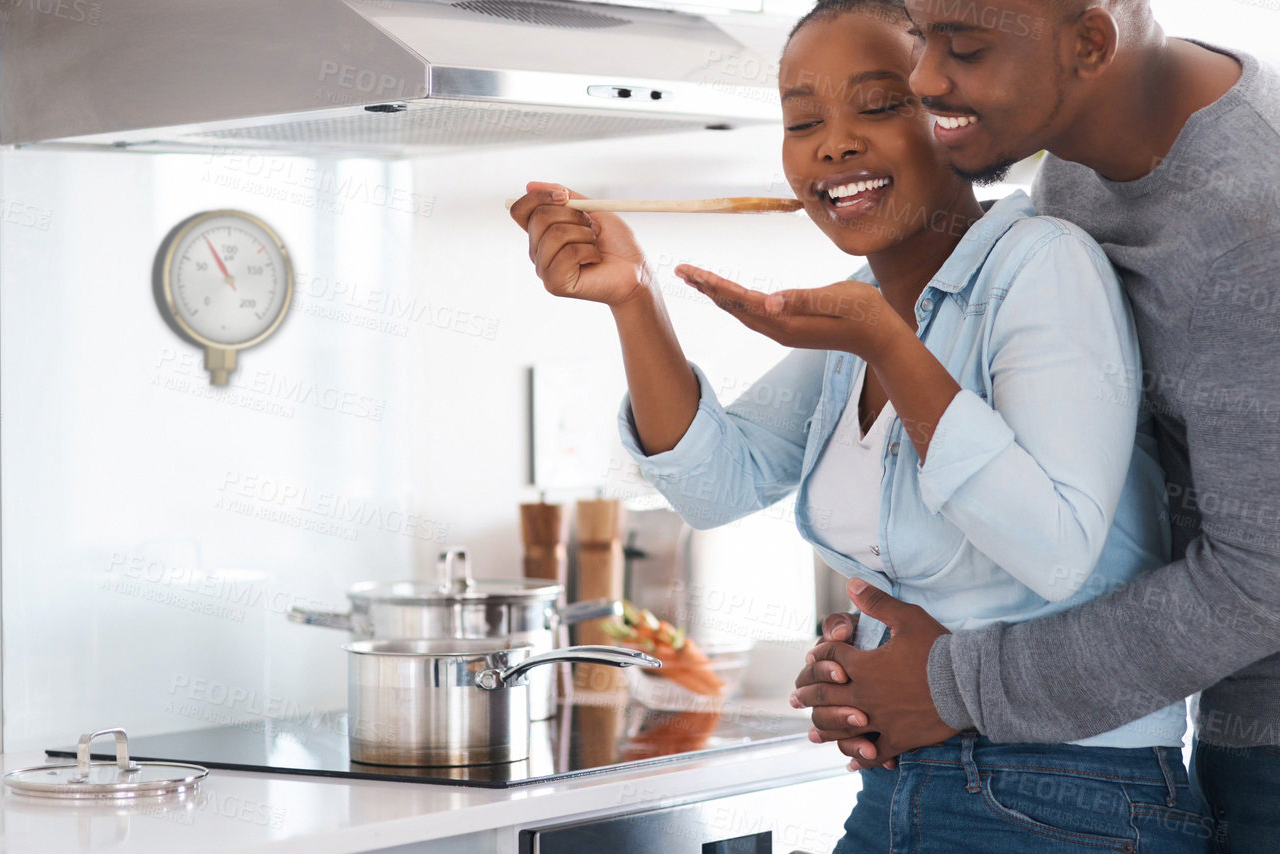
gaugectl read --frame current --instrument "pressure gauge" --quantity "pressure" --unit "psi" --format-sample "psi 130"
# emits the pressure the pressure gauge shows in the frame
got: psi 75
